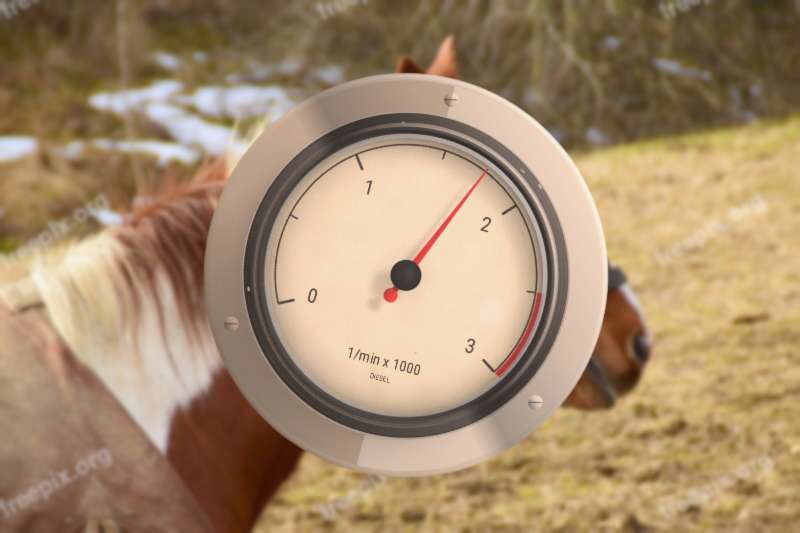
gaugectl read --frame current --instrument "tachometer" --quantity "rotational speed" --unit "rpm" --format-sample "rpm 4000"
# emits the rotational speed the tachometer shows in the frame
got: rpm 1750
